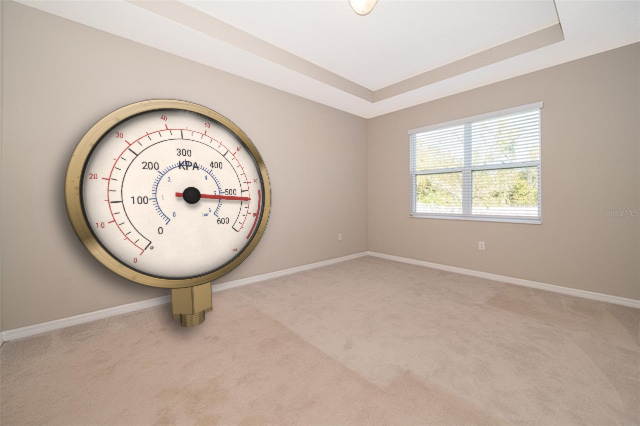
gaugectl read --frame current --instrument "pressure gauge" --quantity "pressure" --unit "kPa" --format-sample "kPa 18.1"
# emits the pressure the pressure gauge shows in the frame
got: kPa 520
